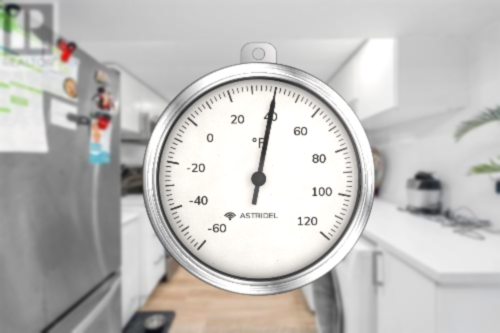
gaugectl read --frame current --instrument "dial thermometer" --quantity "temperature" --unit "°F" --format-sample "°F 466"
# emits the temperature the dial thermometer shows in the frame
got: °F 40
